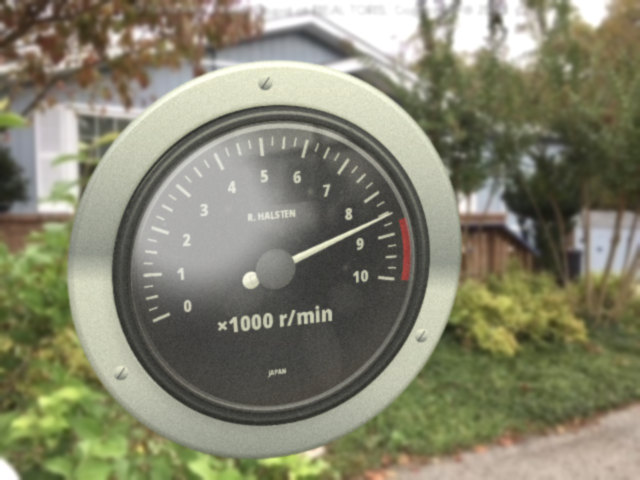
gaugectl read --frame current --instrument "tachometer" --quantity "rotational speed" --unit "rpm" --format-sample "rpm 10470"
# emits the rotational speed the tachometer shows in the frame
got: rpm 8500
